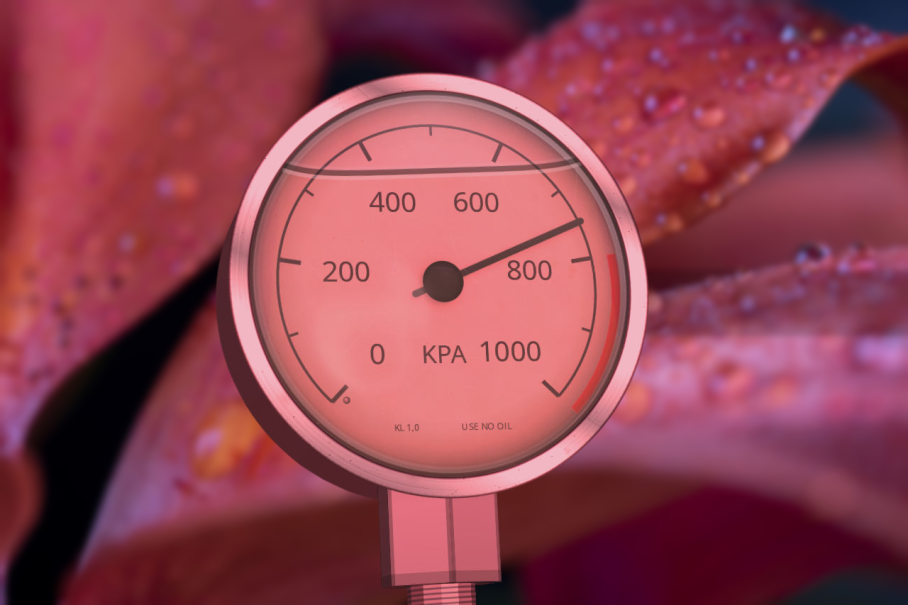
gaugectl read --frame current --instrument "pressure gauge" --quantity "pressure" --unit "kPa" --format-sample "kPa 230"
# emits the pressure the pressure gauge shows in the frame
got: kPa 750
